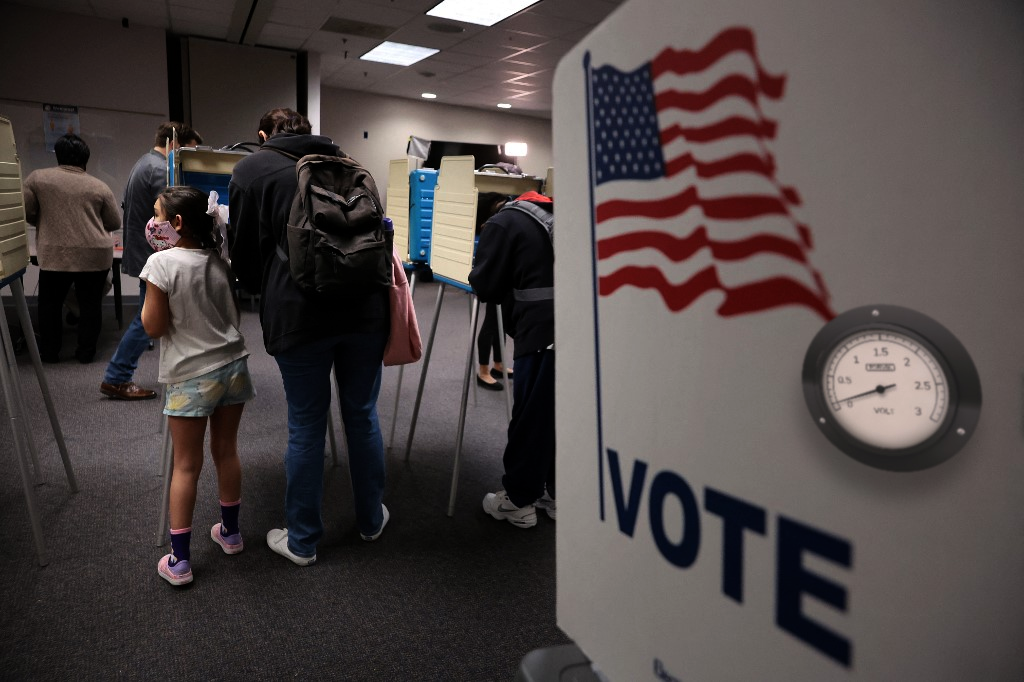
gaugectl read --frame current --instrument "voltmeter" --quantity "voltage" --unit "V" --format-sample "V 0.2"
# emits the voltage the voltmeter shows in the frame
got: V 0.1
